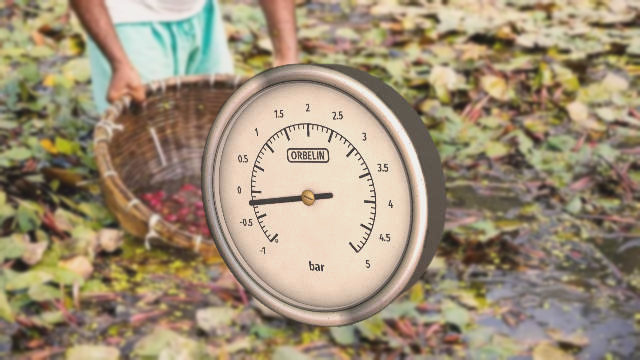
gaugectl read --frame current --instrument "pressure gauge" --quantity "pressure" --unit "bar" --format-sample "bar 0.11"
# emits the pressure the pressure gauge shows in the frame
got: bar -0.2
